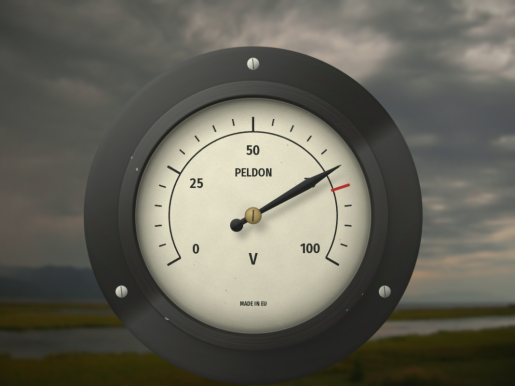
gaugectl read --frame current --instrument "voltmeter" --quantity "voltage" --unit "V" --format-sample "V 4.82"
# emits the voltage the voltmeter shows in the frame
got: V 75
